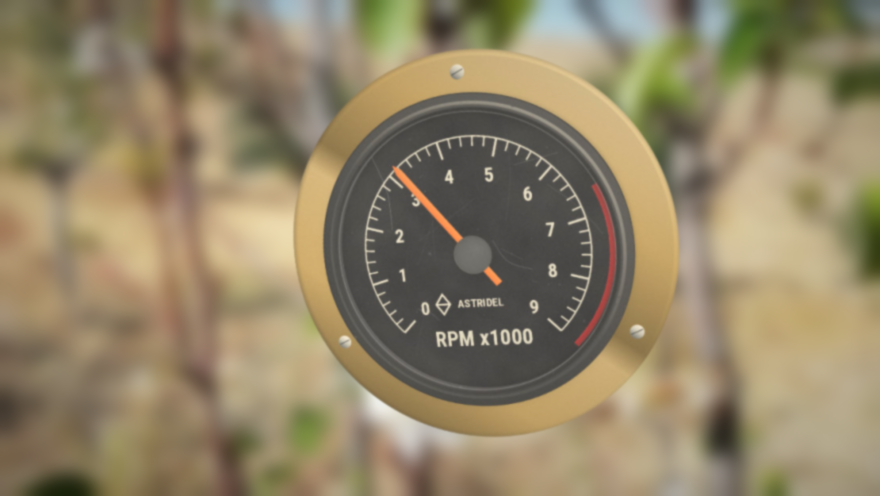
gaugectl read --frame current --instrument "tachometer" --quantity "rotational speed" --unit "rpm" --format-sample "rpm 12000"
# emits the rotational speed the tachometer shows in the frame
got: rpm 3200
